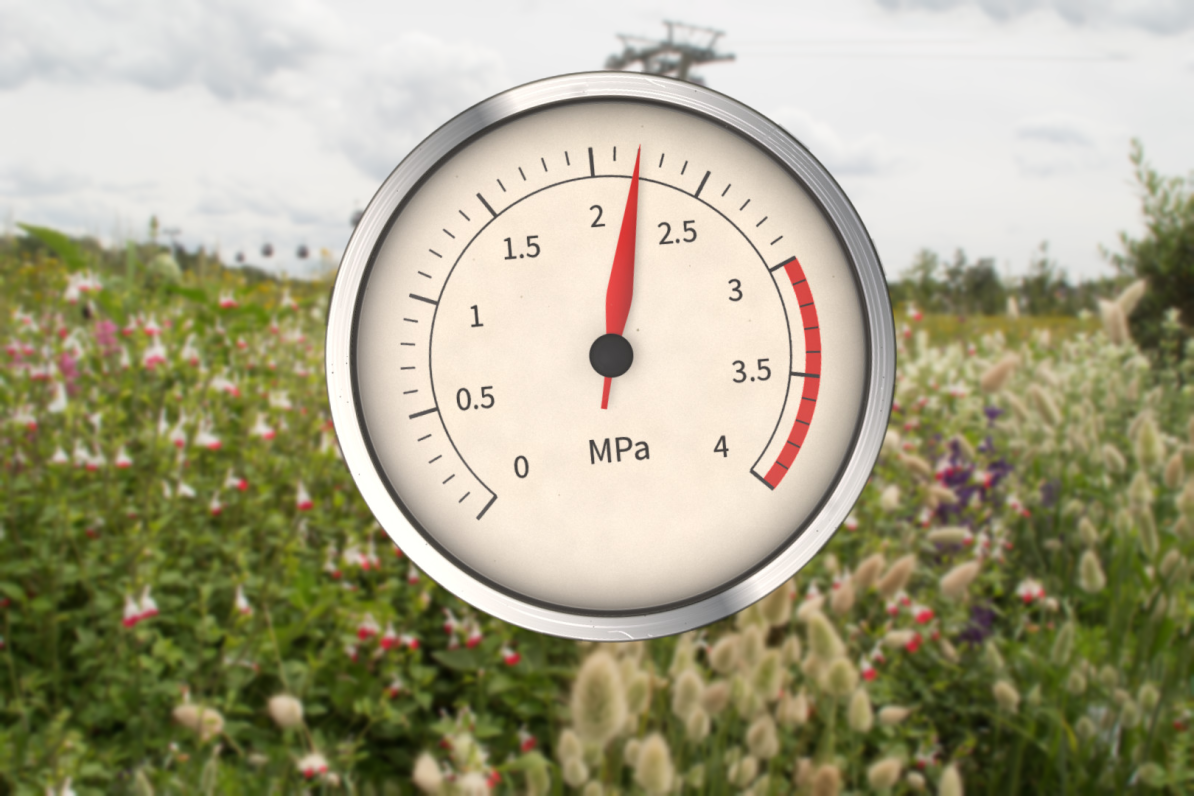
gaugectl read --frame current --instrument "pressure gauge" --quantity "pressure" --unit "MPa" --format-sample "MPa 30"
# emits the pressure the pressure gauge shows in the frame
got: MPa 2.2
